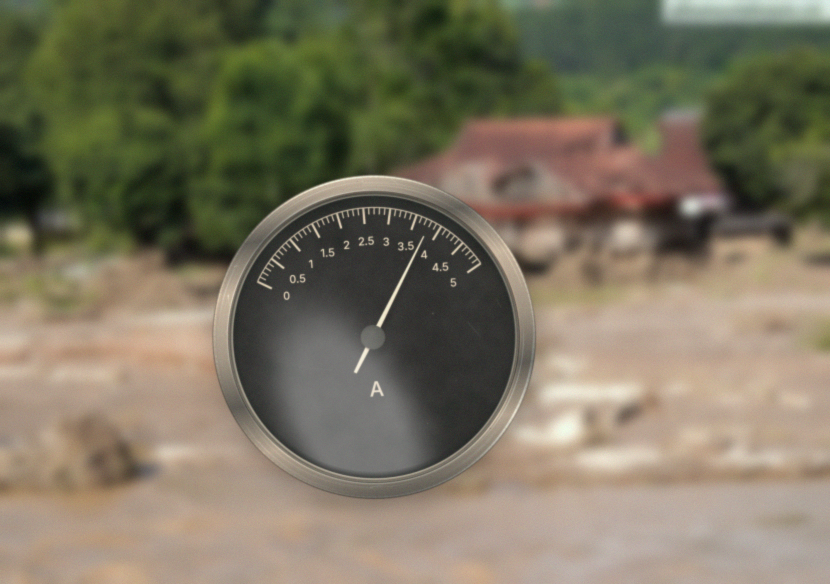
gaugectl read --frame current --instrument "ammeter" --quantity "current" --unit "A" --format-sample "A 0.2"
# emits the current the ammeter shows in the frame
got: A 3.8
